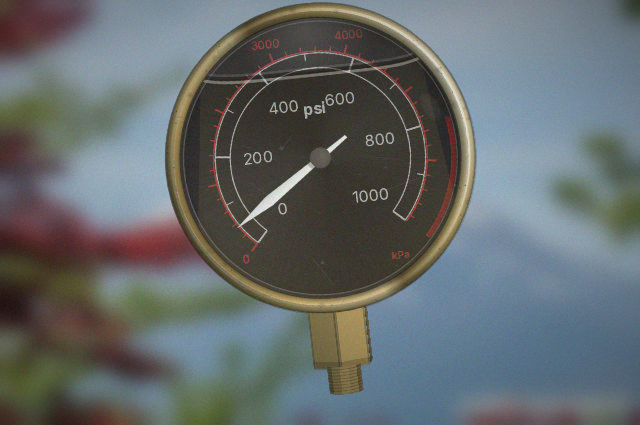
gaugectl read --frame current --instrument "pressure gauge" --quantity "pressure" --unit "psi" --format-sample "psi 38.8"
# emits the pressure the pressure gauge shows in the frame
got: psi 50
